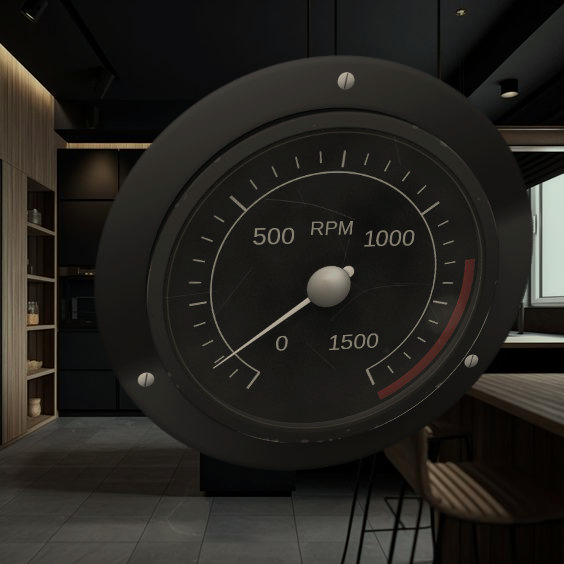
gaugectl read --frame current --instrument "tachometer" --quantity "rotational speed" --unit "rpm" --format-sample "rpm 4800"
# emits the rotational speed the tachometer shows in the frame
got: rpm 100
